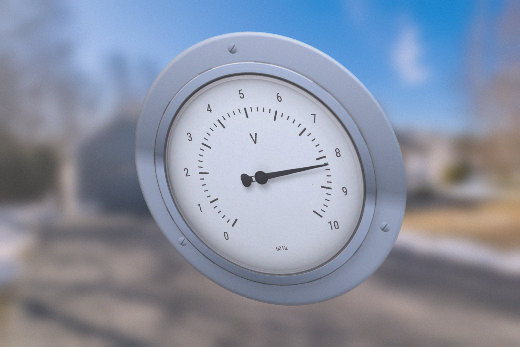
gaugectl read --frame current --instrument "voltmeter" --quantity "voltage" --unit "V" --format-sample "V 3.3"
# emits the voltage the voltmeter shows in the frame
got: V 8.2
